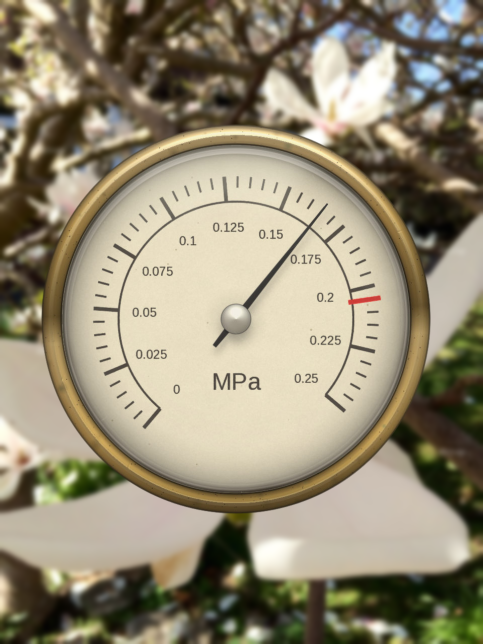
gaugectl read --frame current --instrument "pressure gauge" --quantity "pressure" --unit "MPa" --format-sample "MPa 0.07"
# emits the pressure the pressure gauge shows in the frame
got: MPa 0.165
